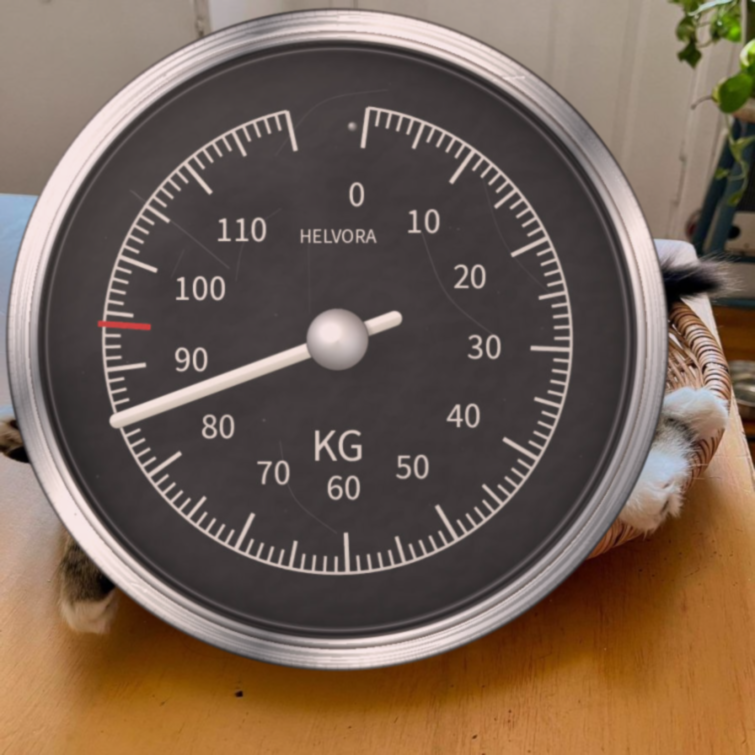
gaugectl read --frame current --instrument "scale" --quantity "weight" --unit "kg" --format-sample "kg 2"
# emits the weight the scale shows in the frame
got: kg 85.5
